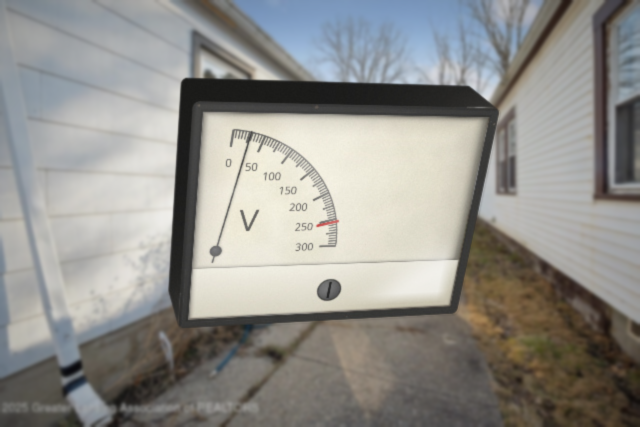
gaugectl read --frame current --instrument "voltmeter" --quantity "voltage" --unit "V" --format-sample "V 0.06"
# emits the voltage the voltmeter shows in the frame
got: V 25
